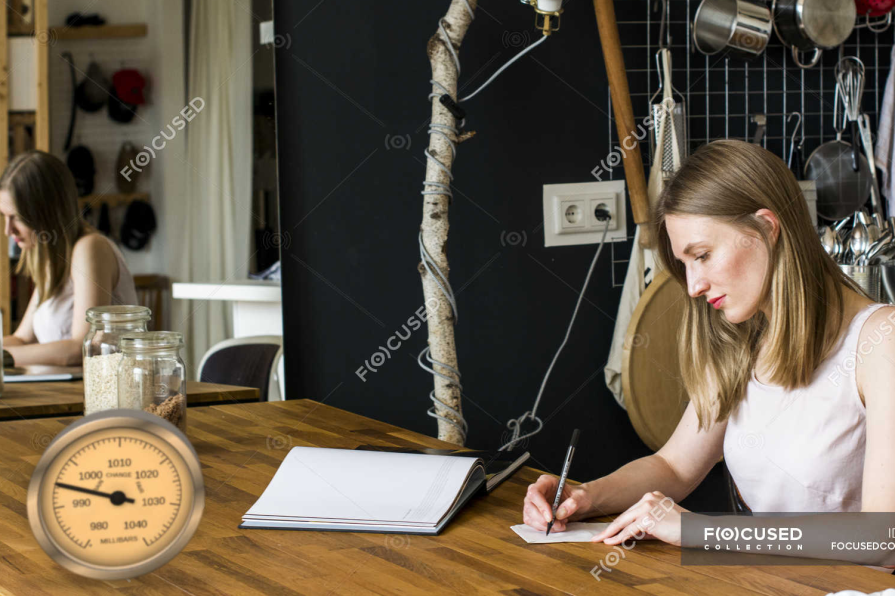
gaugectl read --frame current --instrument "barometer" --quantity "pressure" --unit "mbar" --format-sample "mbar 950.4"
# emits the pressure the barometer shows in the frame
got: mbar 995
